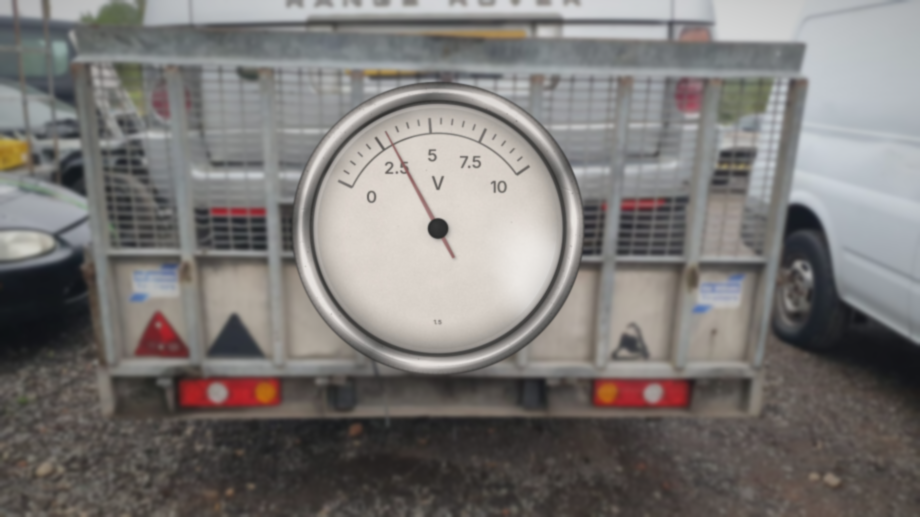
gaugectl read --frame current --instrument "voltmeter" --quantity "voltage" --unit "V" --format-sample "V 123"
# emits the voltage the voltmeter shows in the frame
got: V 3
